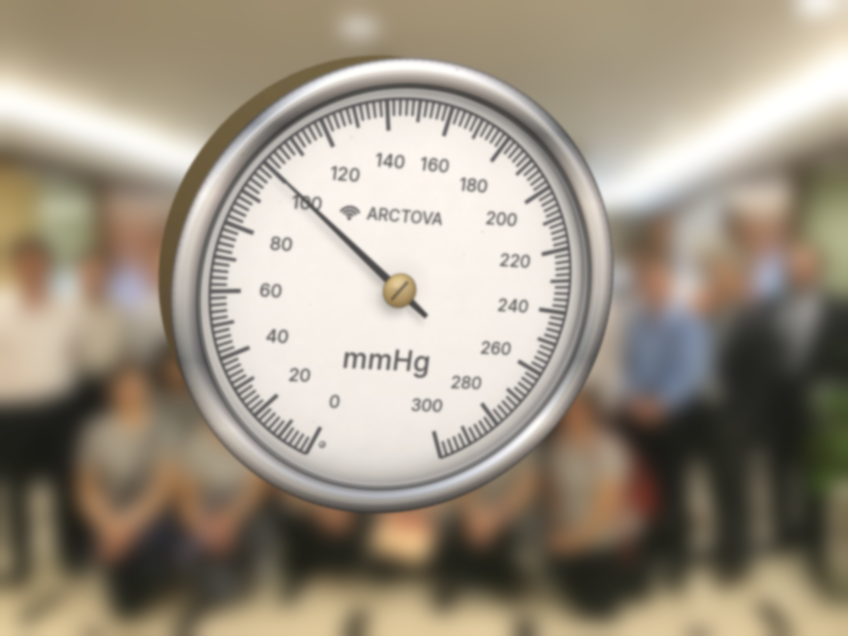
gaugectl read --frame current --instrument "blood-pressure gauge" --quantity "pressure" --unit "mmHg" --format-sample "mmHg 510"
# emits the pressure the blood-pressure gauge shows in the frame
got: mmHg 100
